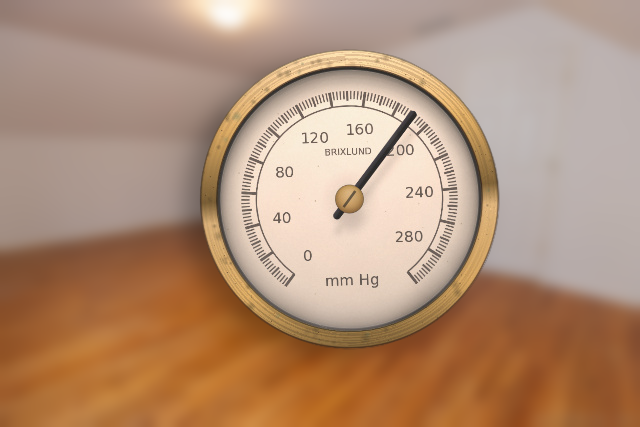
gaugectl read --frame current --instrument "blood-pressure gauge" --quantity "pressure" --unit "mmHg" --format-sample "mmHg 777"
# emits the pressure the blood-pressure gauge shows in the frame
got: mmHg 190
